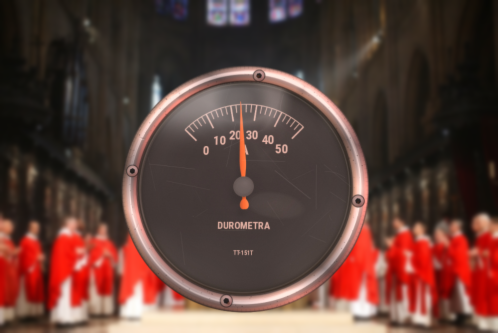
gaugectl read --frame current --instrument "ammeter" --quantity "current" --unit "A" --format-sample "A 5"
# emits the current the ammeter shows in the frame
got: A 24
